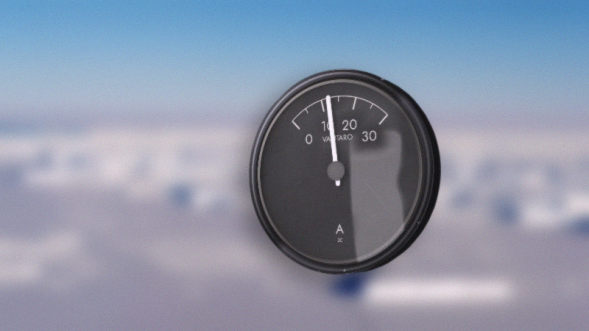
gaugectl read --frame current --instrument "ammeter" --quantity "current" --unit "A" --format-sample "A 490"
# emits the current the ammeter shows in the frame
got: A 12.5
